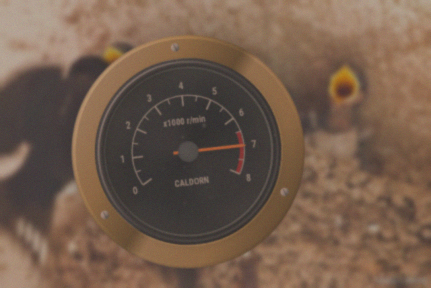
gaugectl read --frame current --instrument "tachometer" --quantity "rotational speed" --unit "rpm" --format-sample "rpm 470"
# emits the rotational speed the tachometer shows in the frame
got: rpm 7000
